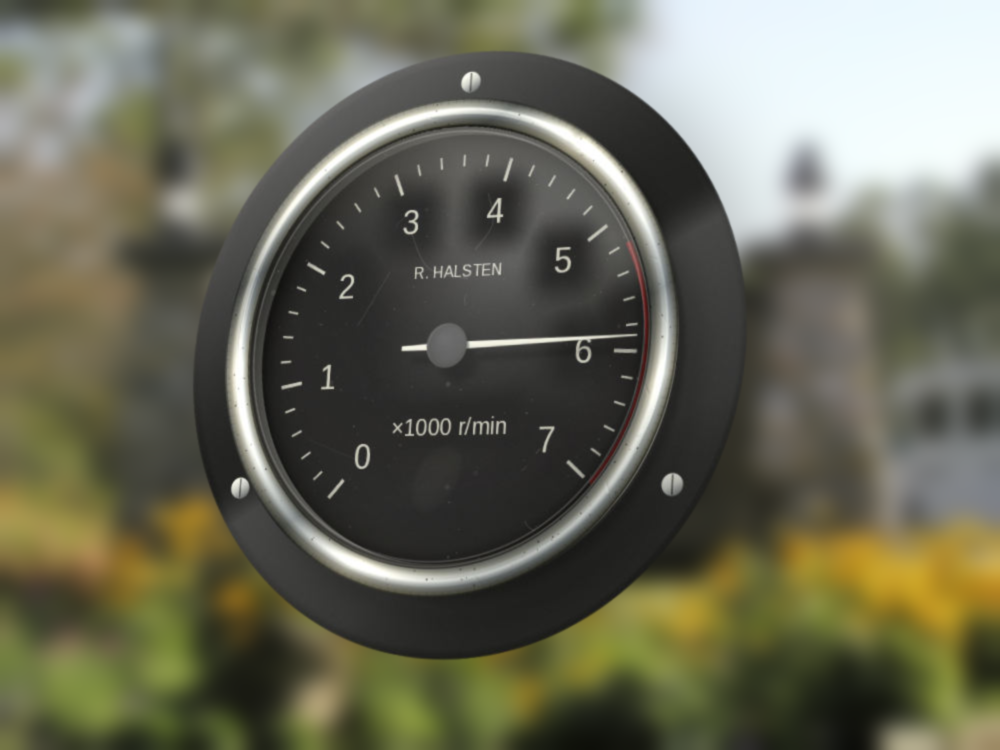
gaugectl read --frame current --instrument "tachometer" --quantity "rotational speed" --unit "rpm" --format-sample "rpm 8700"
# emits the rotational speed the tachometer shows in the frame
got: rpm 5900
